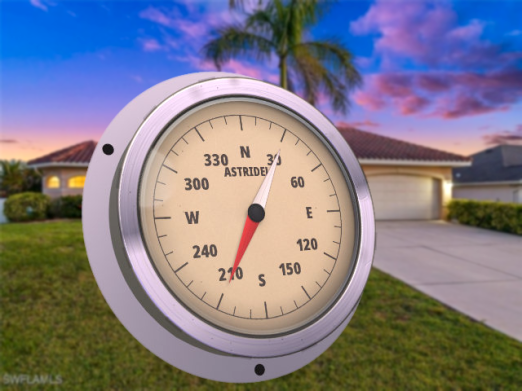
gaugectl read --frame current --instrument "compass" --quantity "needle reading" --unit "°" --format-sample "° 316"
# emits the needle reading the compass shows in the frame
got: ° 210
